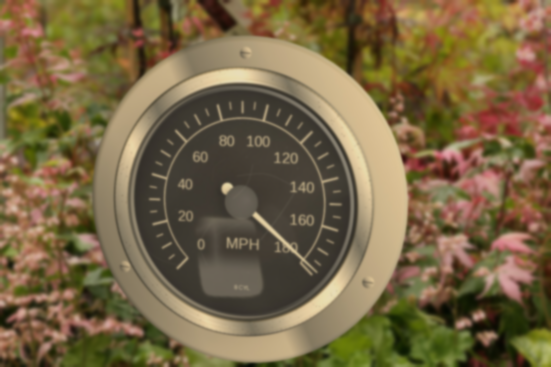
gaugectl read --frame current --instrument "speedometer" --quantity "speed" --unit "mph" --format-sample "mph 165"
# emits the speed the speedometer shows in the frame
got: mph 177.5
